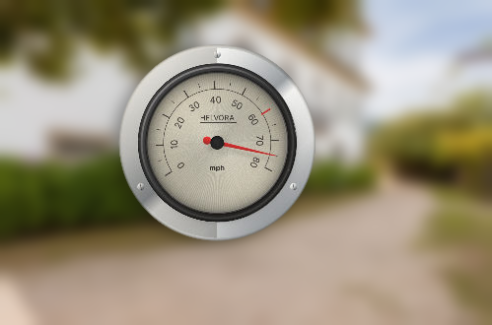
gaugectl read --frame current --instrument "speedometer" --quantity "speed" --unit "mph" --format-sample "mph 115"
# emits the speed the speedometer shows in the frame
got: mph 75
